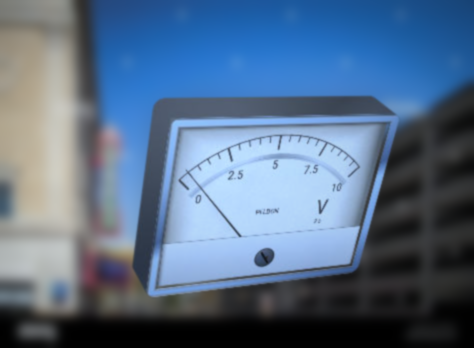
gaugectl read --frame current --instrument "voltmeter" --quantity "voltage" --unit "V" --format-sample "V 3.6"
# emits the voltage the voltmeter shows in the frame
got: V 0.5
